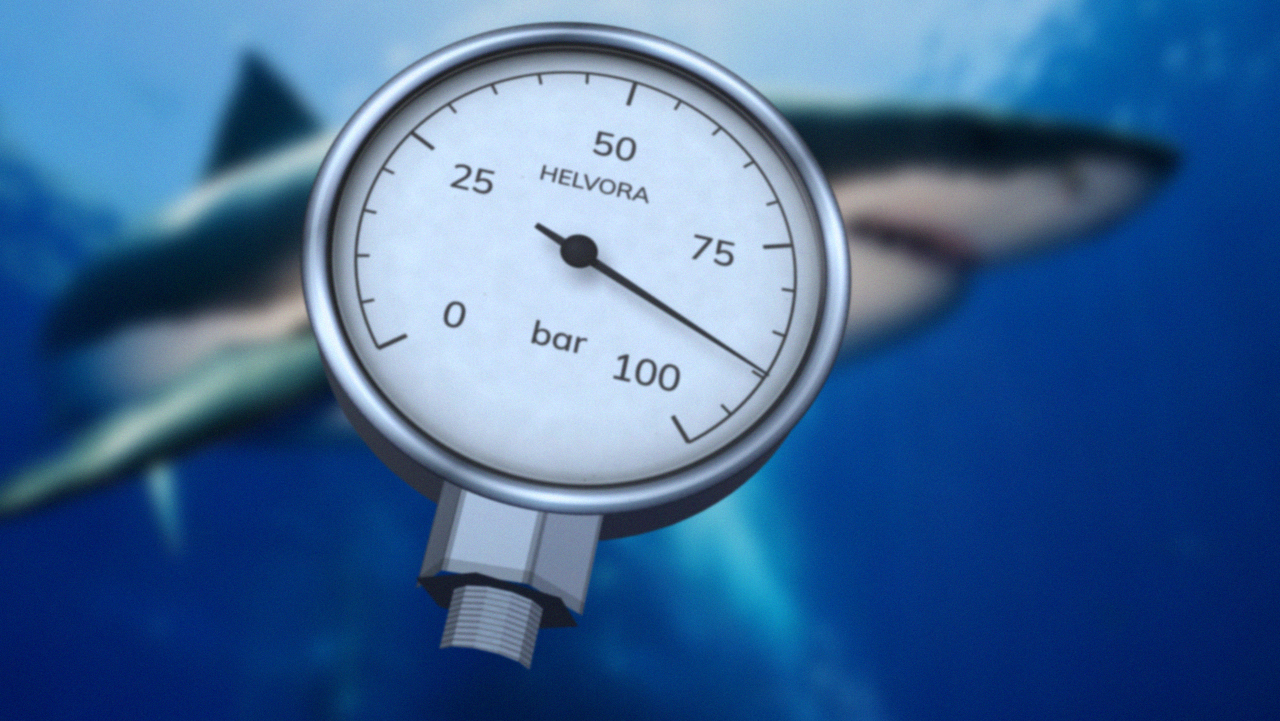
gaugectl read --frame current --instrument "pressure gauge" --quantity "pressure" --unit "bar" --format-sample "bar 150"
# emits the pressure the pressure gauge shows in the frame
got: bar 90
